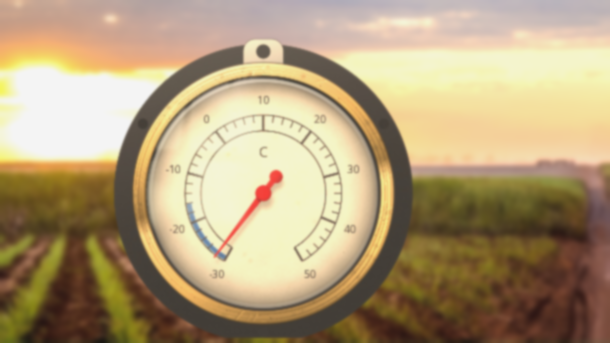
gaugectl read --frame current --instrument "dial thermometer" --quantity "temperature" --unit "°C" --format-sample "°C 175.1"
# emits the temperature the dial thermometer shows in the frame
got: °C -28
